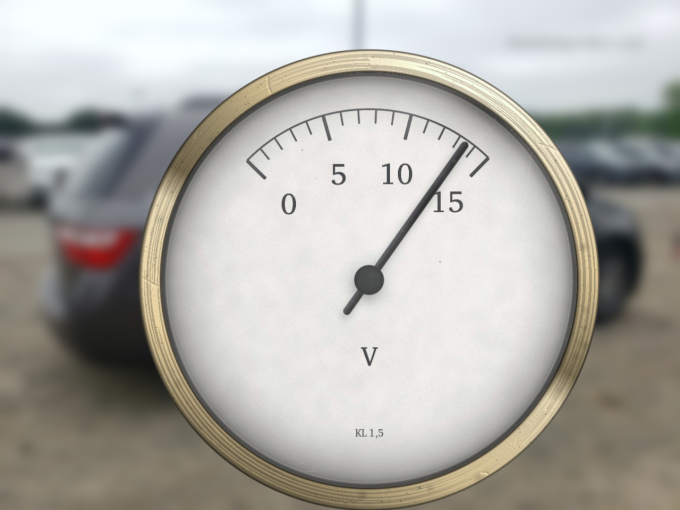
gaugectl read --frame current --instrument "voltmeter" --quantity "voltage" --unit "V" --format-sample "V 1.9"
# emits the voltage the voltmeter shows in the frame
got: V 13.5
